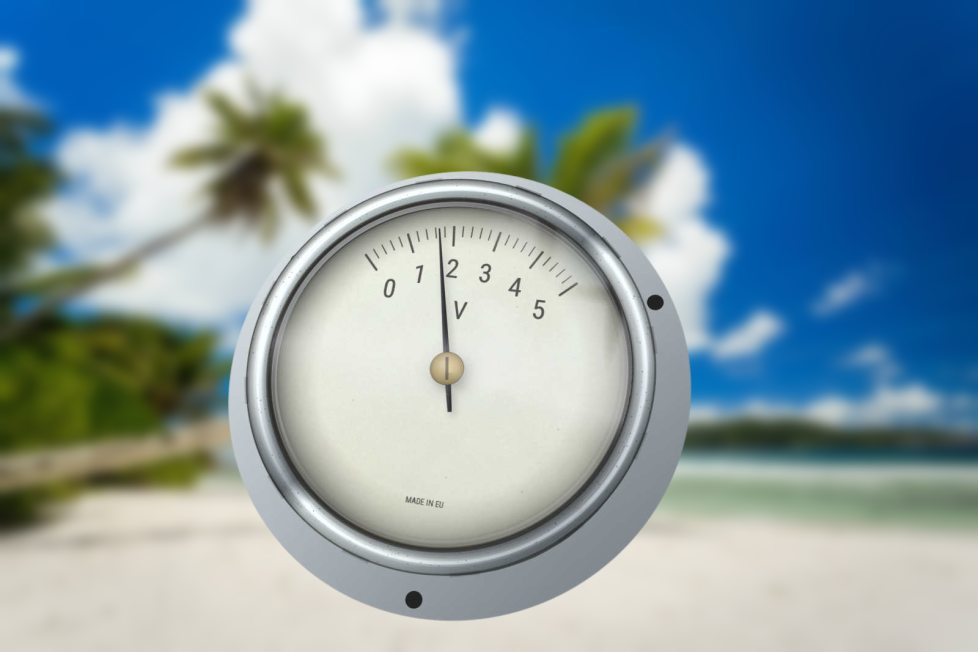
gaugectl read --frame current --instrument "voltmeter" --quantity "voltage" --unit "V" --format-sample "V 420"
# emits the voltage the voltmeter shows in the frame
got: V 1.7
